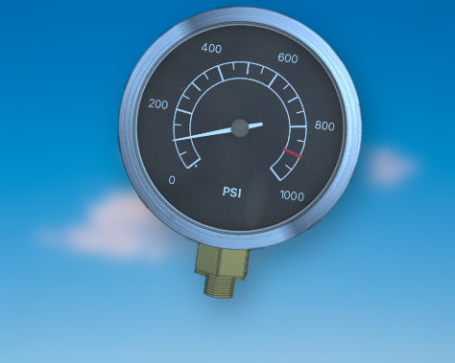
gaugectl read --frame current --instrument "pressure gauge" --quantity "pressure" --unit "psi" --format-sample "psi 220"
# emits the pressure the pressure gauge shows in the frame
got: psi 100
